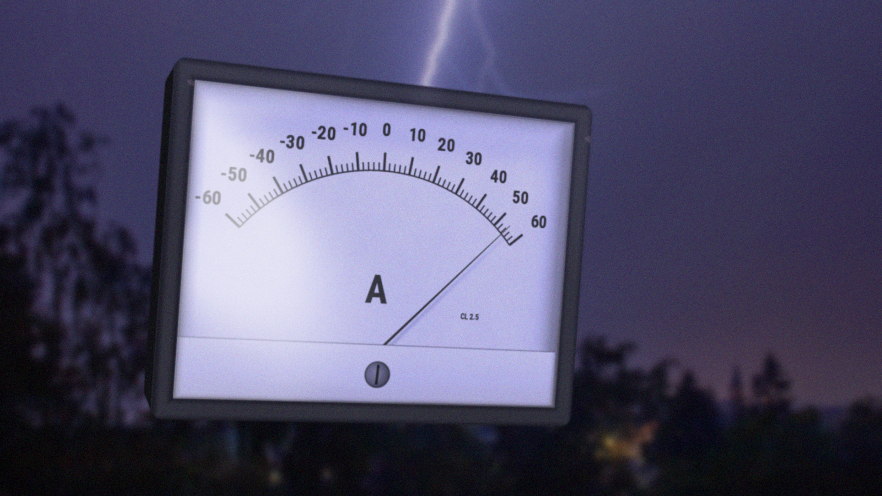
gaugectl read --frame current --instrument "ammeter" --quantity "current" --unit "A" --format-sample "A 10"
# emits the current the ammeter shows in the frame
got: A 54
